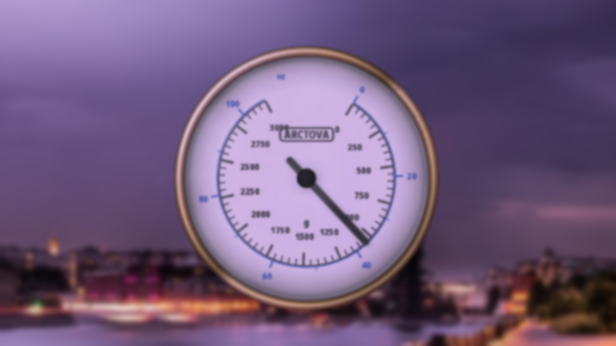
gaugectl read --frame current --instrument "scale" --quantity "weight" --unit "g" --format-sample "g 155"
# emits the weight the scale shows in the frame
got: g 1050
